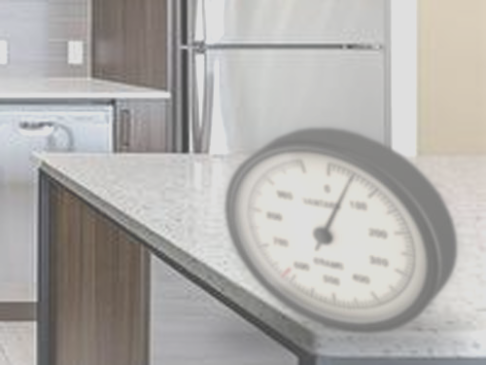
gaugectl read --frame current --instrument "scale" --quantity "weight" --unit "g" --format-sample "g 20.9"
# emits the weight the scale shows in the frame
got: g 50
